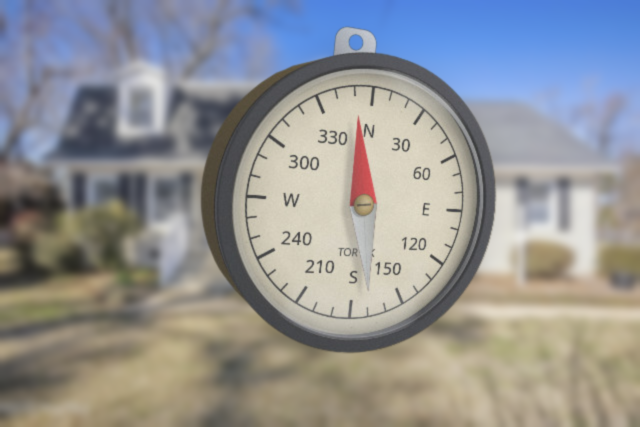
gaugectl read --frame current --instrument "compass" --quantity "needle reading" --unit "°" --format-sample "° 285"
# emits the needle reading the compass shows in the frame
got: ° 350
